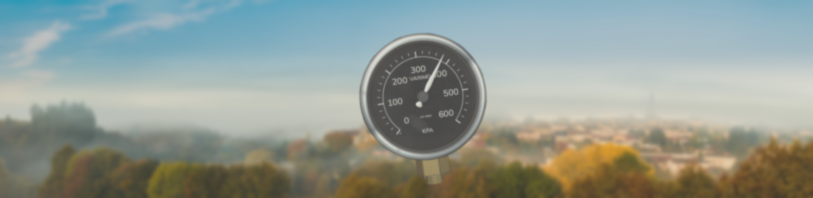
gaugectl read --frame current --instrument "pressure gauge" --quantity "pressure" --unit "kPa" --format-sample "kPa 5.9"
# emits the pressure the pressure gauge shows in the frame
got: kPa 380
